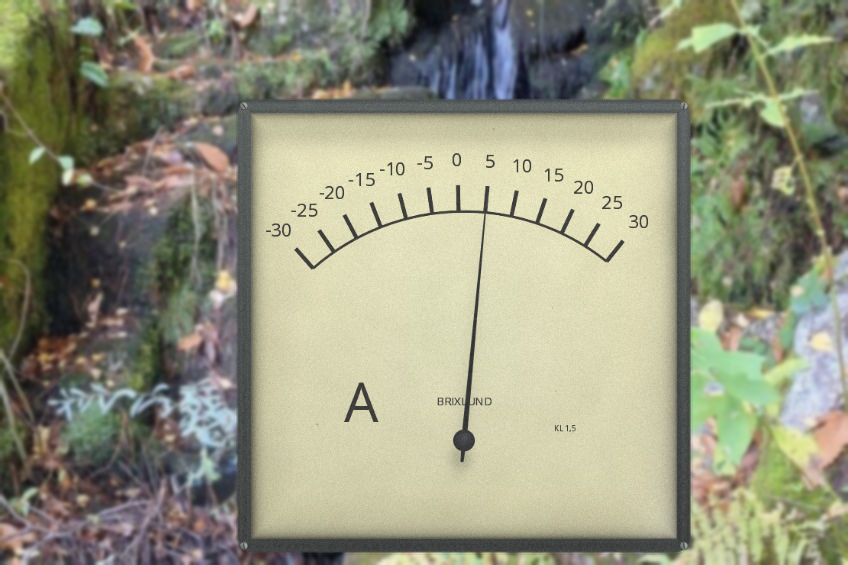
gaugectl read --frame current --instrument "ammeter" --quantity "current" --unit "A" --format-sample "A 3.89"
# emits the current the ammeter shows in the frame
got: A 5
